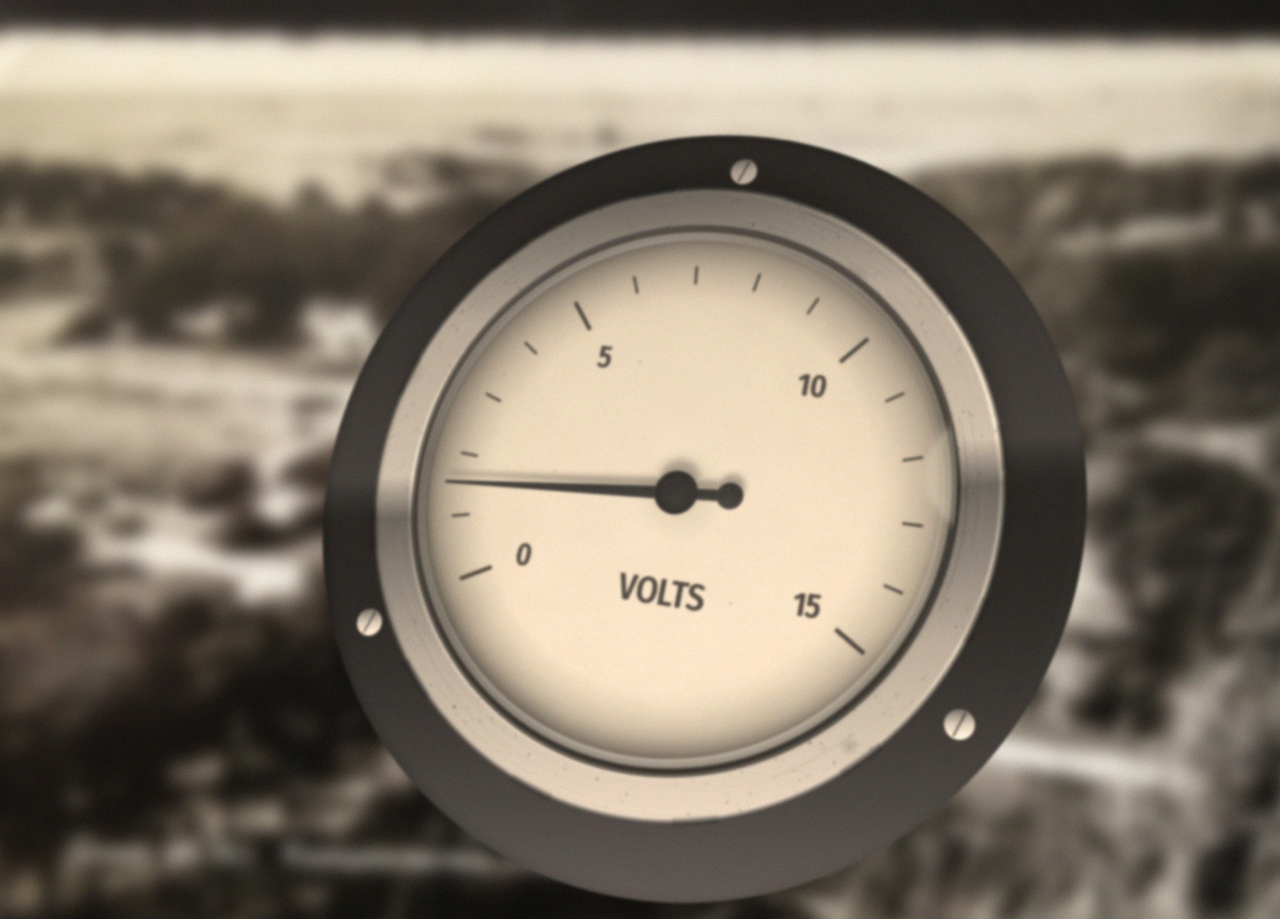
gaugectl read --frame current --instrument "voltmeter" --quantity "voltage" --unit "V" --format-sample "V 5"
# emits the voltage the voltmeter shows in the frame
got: V 1.5
